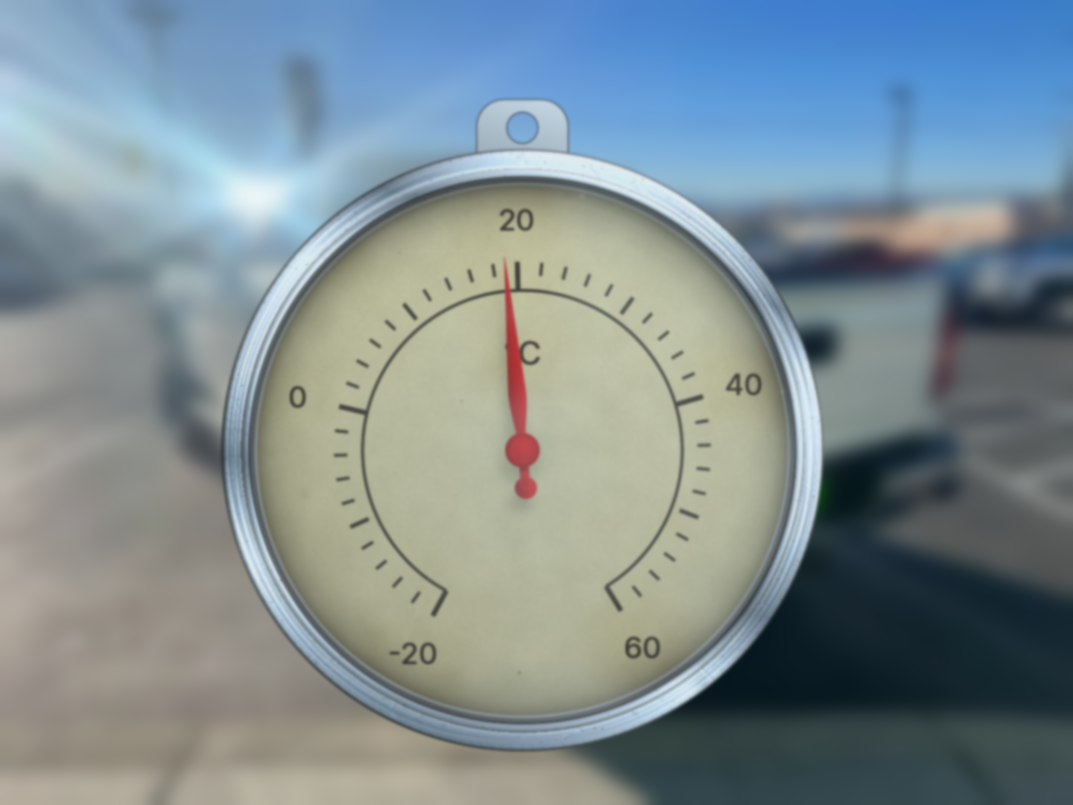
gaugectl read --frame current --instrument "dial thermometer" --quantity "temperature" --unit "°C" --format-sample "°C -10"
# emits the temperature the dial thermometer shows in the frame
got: °C 19
